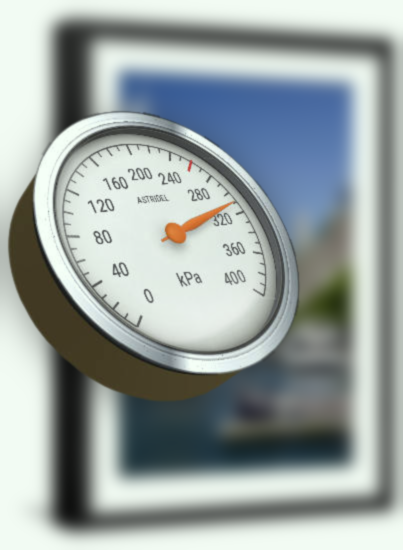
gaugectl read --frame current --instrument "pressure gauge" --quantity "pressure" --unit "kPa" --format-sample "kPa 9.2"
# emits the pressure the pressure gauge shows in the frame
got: kPa 310
